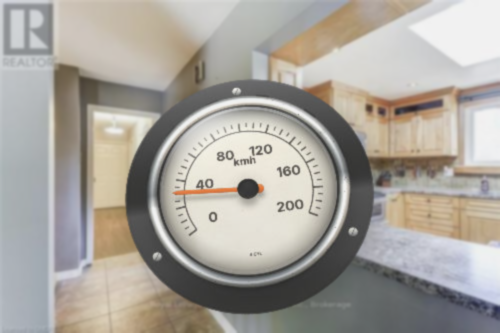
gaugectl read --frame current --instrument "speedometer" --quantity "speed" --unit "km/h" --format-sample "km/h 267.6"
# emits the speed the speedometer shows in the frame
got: km/h 30
